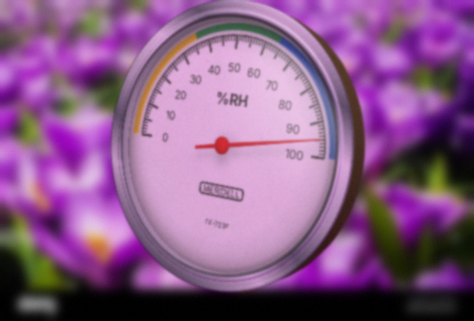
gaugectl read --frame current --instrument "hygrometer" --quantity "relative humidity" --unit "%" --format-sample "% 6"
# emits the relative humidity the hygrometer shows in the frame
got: % 95
